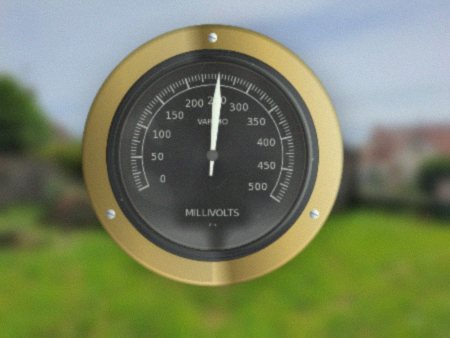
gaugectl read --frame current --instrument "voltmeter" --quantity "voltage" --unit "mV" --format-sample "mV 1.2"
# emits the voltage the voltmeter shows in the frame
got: mV 250
